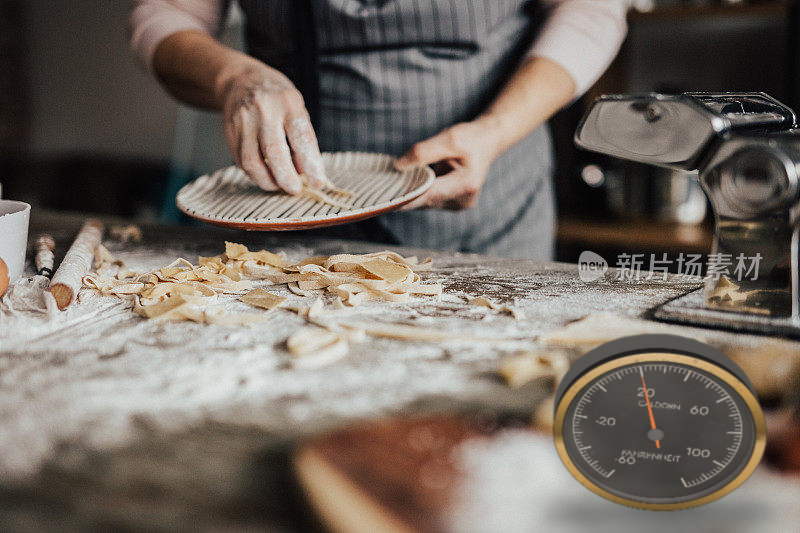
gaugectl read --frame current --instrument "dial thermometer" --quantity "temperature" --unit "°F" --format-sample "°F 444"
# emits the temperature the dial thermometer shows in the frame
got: °F 20
